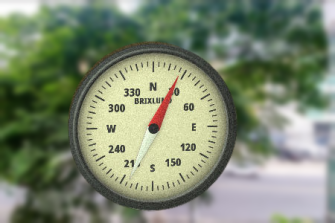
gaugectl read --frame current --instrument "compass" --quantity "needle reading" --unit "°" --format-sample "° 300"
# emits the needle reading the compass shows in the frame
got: ° 25
